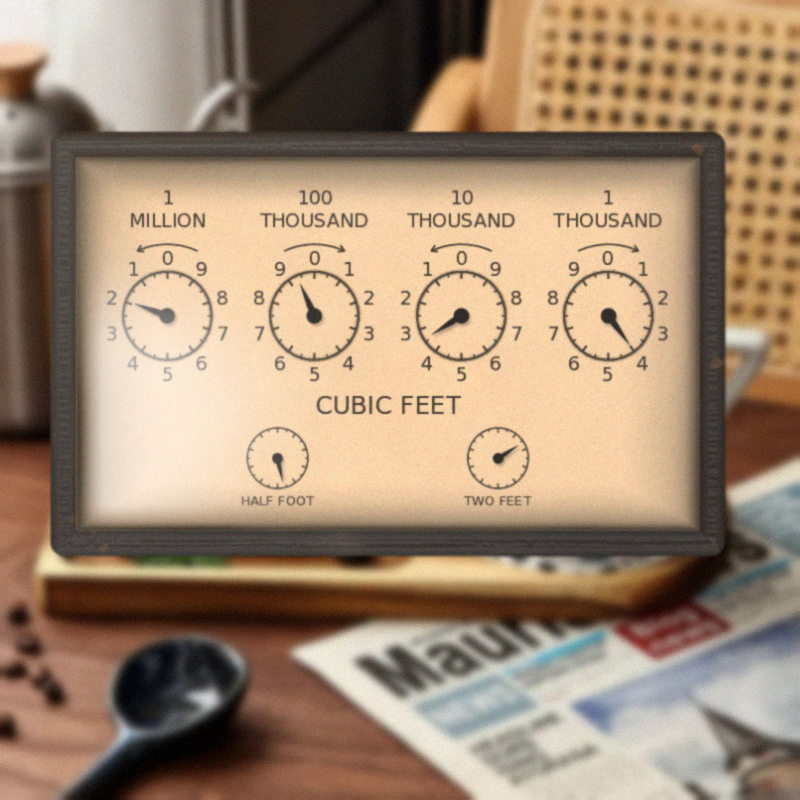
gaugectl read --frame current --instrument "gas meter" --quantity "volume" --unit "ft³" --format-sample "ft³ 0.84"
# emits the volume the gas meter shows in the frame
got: ft³ 193400
